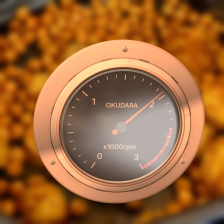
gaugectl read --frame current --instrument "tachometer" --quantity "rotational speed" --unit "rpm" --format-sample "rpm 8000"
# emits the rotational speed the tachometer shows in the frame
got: rpm 1950
